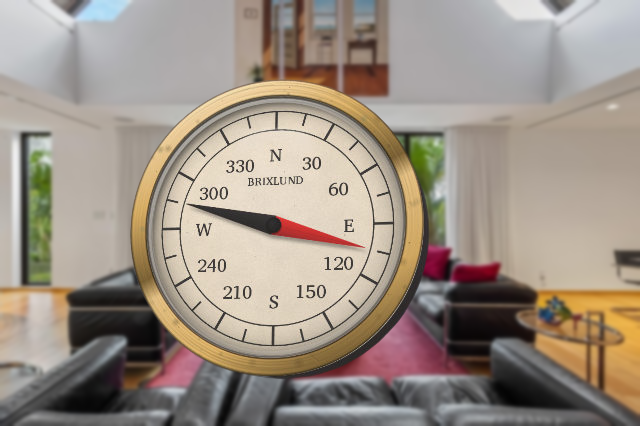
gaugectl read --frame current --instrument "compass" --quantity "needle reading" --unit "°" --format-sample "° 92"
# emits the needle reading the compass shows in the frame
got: ° 105
